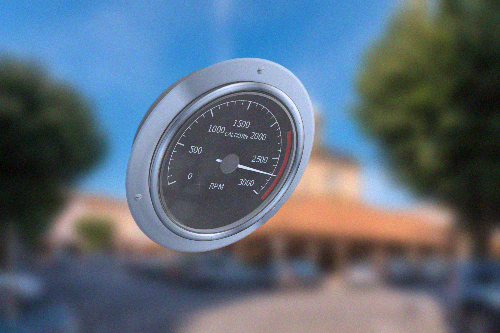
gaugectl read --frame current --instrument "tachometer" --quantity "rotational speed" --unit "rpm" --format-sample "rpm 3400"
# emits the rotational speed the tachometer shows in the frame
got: rpm 2700
